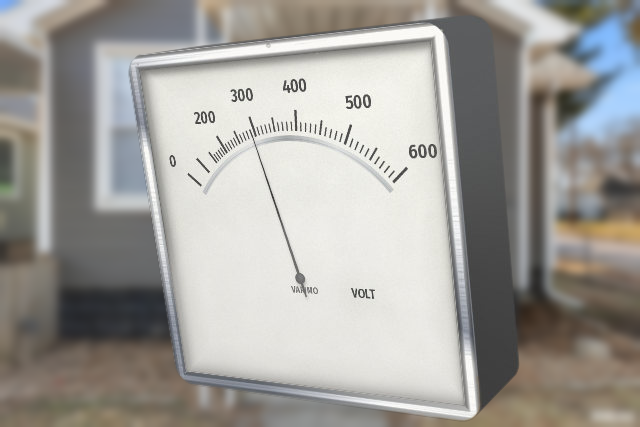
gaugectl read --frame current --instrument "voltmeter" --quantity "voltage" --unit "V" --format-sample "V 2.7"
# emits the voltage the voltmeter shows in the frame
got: V 300
